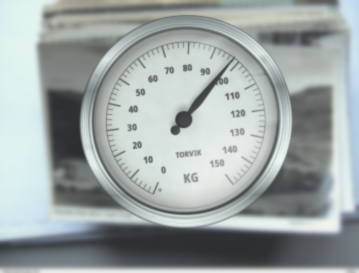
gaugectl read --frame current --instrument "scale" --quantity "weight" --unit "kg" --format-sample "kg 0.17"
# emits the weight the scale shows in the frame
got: kg 98
